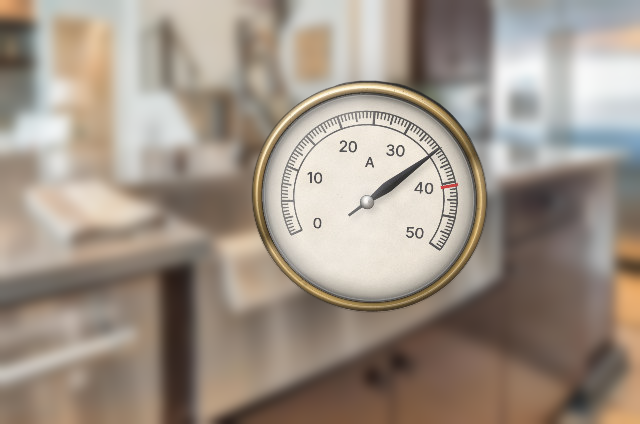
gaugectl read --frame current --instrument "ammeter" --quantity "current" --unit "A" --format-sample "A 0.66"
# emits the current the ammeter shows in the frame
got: A 35
